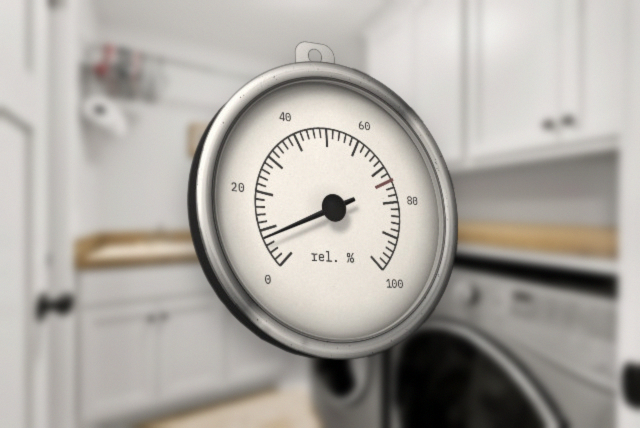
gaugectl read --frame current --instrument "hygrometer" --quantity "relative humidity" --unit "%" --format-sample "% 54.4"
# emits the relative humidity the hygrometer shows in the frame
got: % 8
